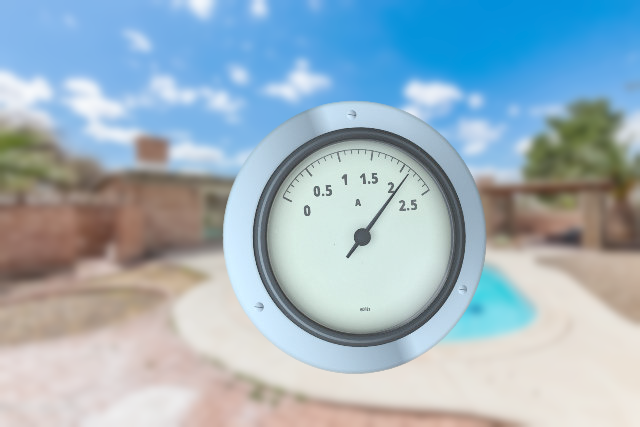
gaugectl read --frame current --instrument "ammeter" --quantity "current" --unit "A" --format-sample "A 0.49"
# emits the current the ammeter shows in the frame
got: A 2.1
